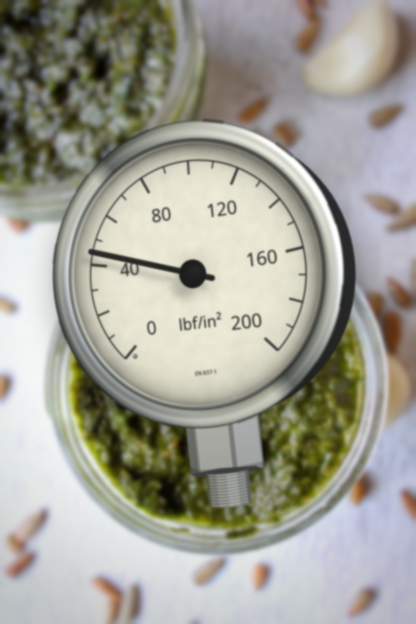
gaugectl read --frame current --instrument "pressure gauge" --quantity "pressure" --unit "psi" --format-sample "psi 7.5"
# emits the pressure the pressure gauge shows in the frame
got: psi 45
